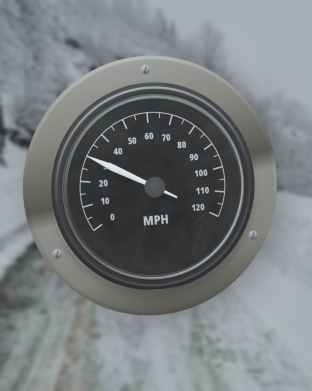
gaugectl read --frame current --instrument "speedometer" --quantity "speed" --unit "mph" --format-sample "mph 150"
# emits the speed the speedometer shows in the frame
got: mph 30
